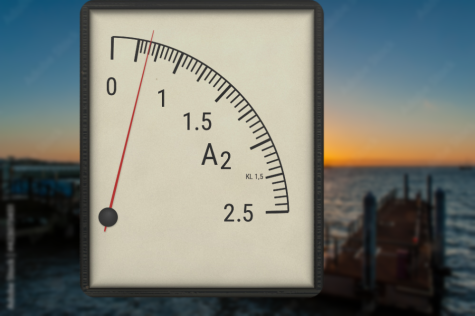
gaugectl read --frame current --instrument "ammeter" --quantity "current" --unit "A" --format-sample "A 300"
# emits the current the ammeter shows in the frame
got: A 0.65
